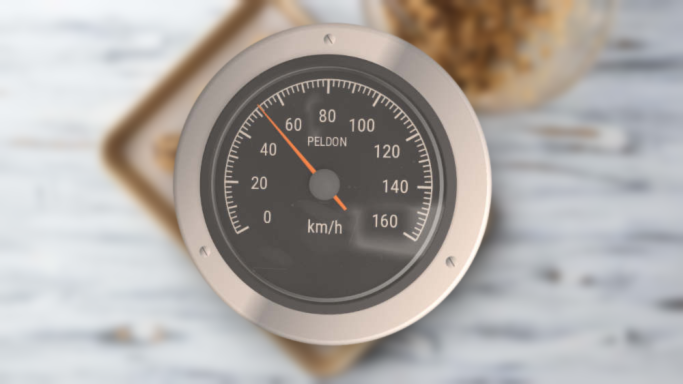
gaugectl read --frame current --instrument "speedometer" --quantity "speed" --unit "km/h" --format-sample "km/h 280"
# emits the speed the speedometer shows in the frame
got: km/h 52
